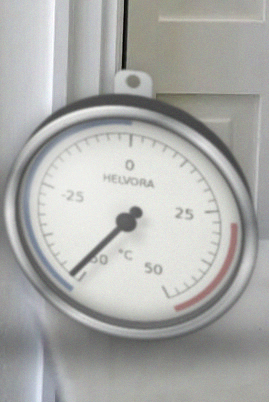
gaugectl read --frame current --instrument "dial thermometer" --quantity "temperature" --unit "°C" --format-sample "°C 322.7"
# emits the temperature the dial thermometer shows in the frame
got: °C -47.5
